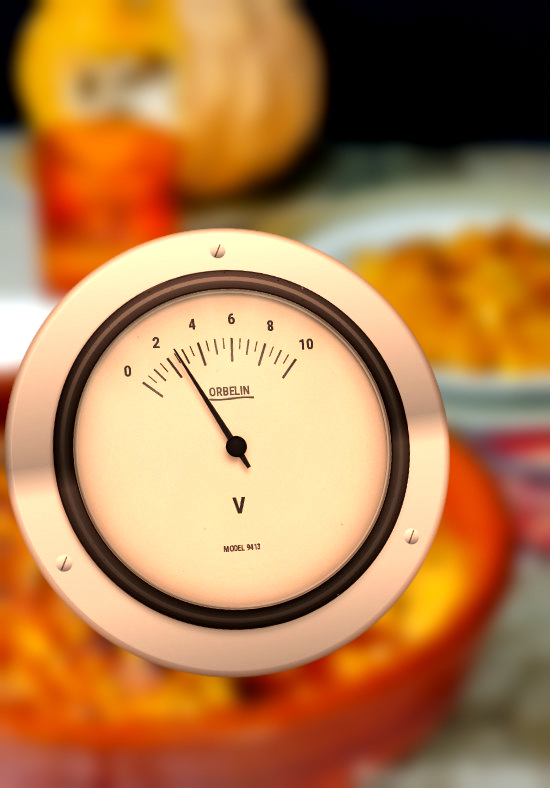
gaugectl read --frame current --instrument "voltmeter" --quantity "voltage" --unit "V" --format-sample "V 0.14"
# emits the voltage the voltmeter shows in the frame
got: V 2.5
